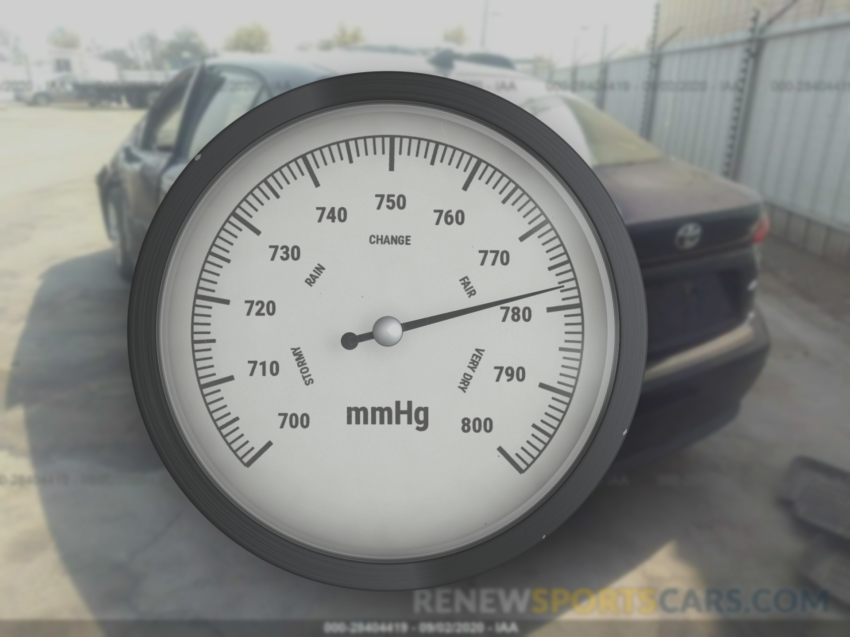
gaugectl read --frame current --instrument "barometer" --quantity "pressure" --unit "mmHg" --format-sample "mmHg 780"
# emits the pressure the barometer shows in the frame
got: mmHg 777.5
